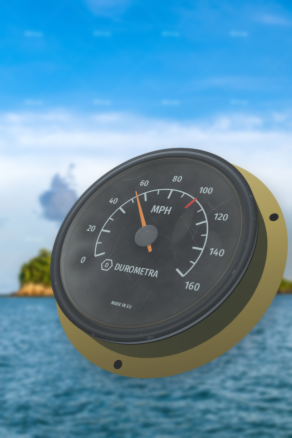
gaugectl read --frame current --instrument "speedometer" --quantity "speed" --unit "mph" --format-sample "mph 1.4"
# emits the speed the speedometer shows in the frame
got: mph 55
